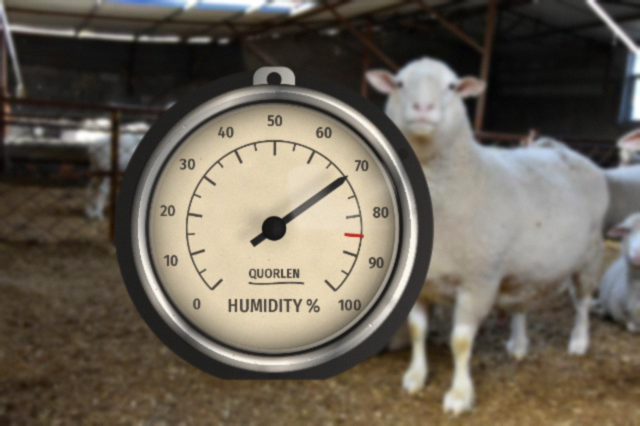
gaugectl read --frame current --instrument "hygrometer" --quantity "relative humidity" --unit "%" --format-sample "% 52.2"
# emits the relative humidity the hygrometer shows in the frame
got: % 70
